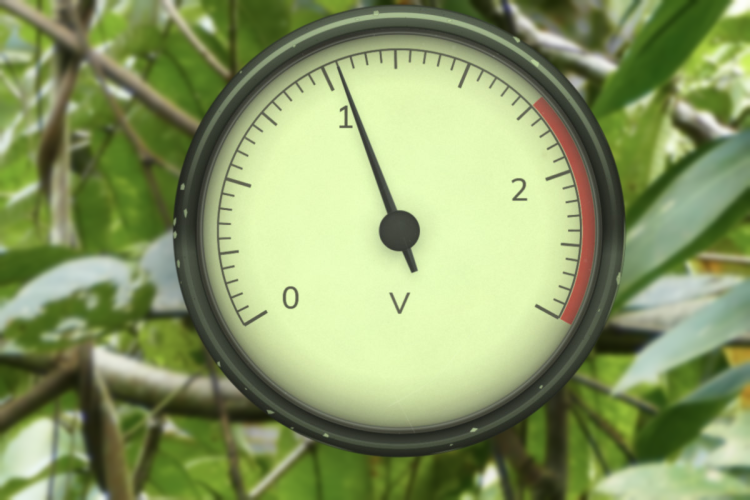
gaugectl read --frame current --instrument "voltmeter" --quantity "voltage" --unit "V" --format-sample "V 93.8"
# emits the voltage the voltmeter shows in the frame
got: V 1.05
